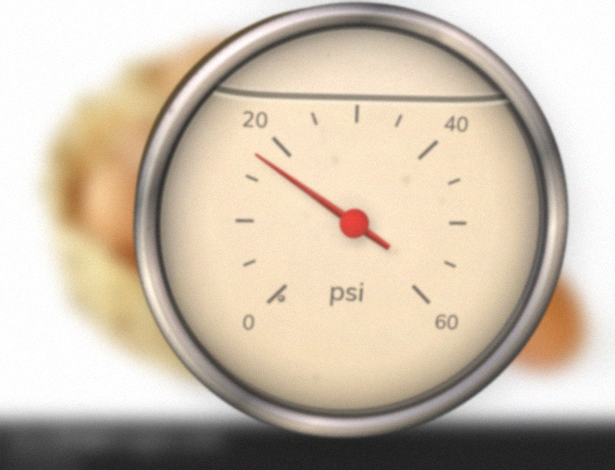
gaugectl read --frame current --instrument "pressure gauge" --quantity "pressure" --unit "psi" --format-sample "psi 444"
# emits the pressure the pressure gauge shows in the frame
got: psi 17.5
